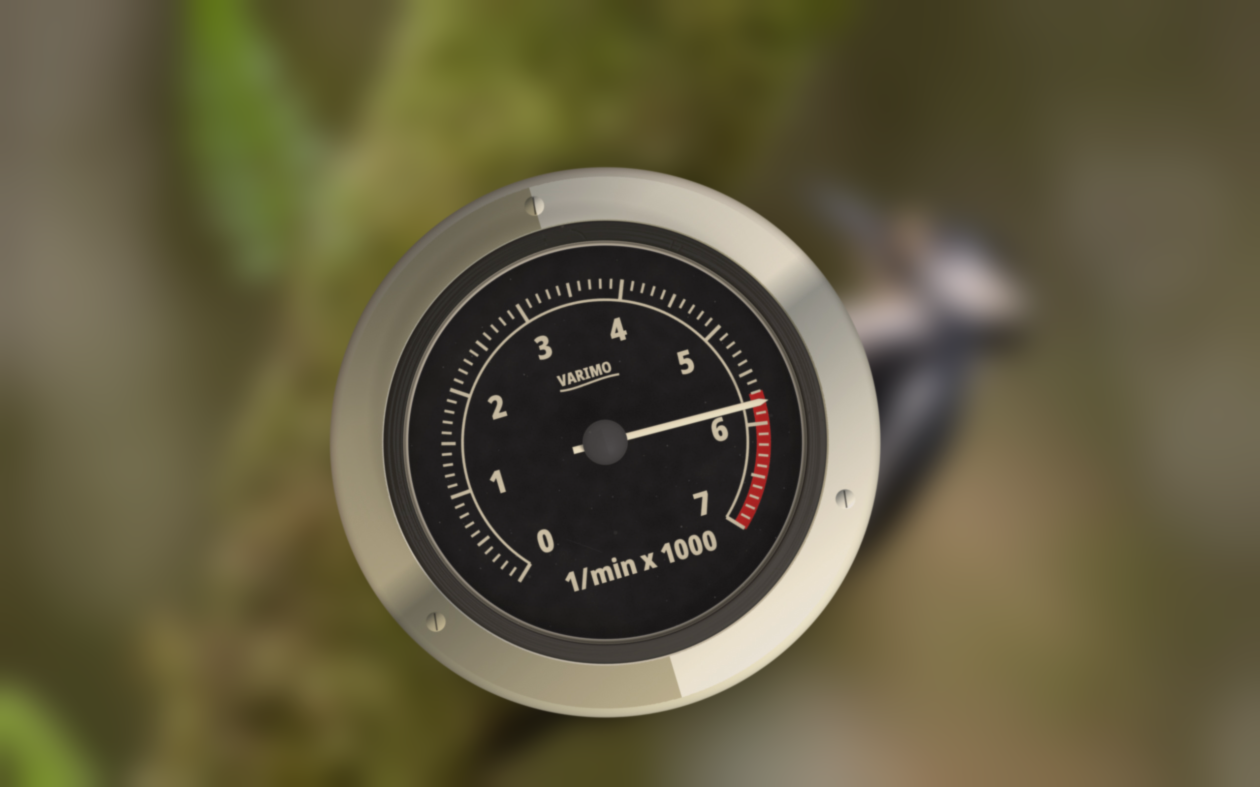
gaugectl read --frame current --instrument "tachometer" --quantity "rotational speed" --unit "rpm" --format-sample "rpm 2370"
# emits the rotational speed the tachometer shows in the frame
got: rpm 5800
